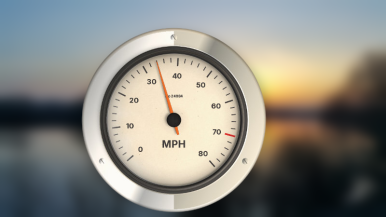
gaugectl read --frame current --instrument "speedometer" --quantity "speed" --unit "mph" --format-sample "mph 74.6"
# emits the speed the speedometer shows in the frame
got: mph 34
